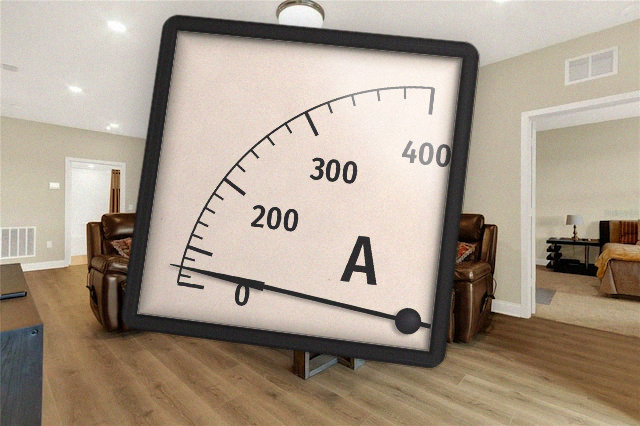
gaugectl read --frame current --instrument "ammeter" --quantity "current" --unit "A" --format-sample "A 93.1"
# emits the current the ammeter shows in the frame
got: A 60
